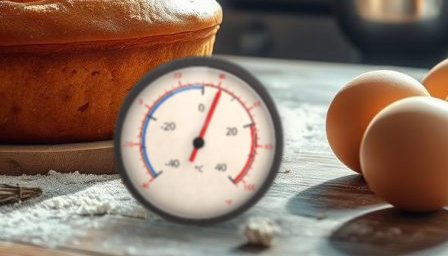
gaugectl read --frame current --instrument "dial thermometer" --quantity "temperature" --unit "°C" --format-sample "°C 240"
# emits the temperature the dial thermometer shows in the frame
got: °C 5
